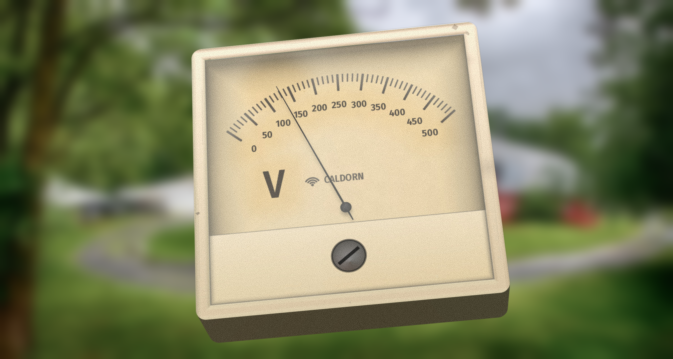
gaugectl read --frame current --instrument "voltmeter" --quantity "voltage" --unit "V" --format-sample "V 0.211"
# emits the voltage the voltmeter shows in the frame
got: V 130
